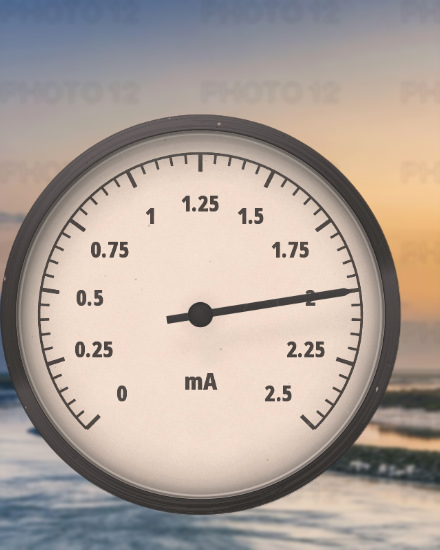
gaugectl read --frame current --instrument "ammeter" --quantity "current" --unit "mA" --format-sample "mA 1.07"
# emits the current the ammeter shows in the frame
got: mA 2
